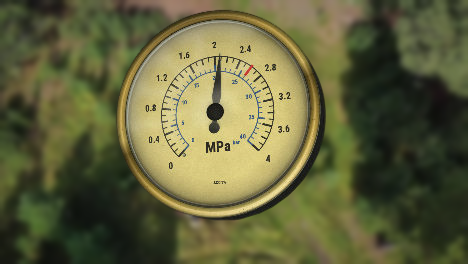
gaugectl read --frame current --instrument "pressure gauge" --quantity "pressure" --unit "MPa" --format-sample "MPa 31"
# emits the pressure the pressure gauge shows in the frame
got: MPa 2.1
